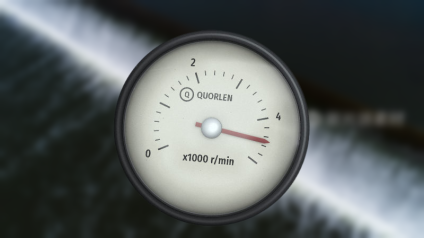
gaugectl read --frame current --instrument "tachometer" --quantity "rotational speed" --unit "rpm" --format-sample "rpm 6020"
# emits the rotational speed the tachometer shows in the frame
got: rpm 4500
